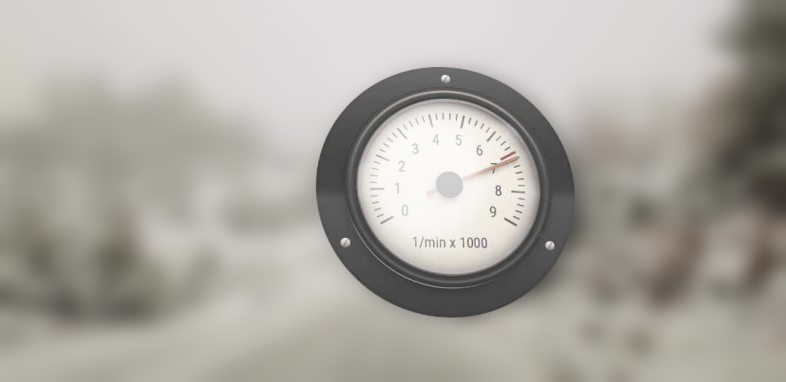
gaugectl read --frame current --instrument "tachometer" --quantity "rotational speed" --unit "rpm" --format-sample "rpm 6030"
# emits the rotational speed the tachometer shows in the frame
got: rpm 7000
